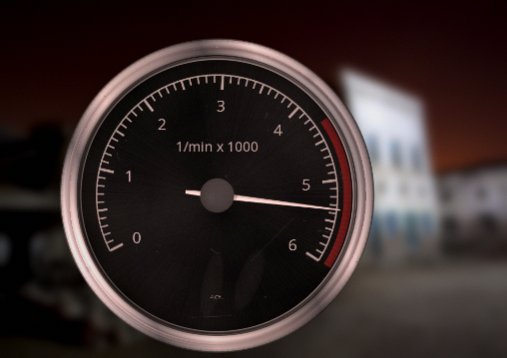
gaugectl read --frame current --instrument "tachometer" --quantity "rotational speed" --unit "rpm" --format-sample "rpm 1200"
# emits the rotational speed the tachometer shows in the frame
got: rpm 5350
